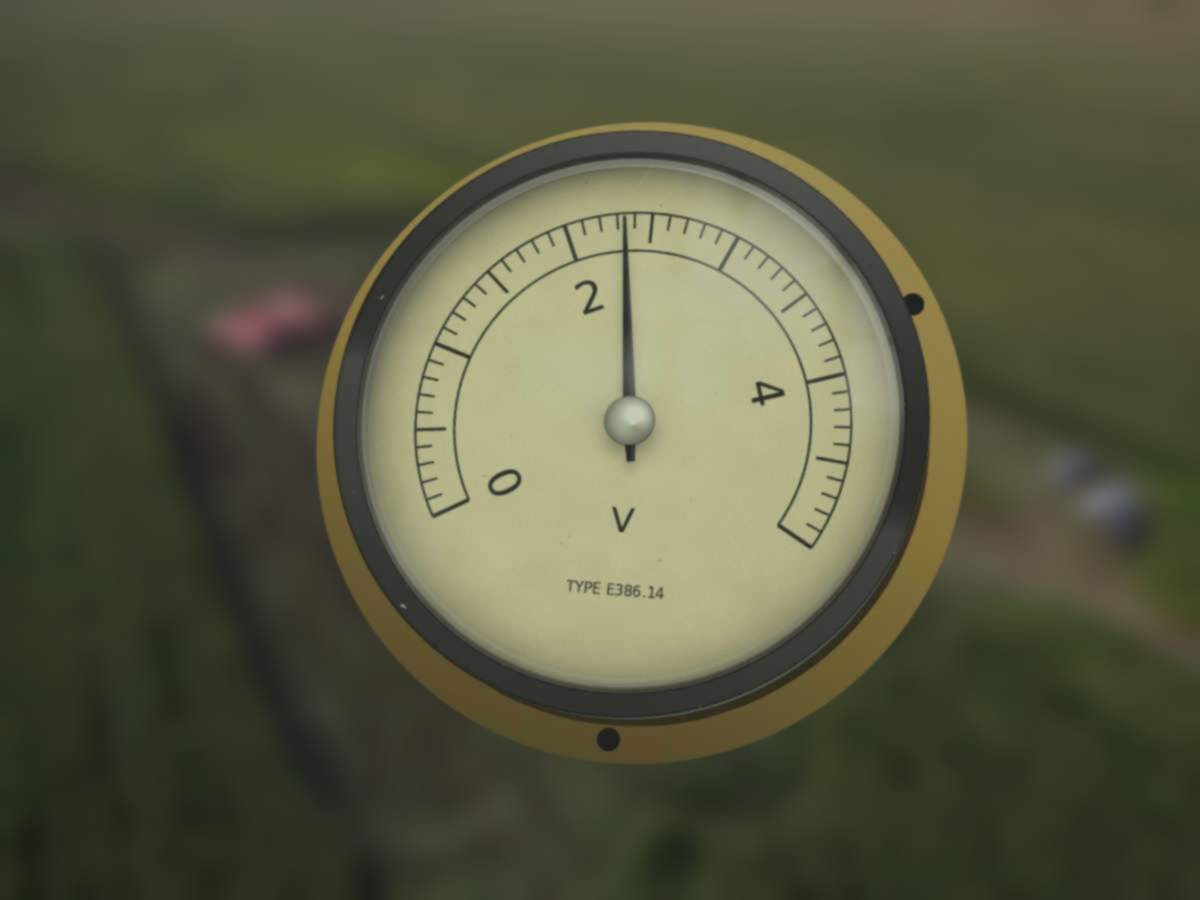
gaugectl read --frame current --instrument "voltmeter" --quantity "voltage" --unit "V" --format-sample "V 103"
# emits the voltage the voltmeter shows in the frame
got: V 2.35
